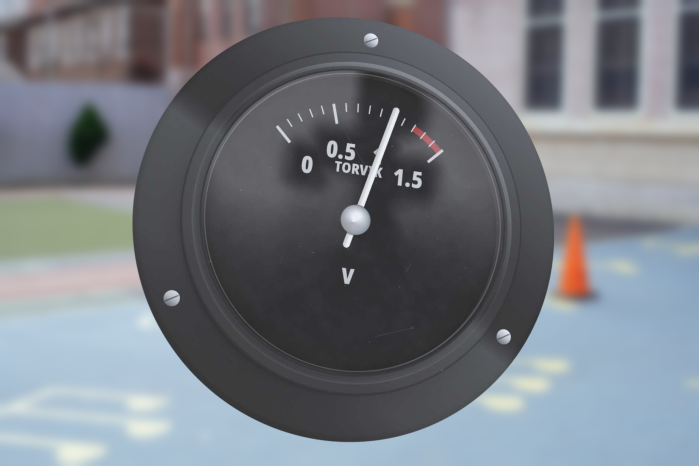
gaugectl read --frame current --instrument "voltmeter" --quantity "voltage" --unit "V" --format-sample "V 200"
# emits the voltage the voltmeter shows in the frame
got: V 1
